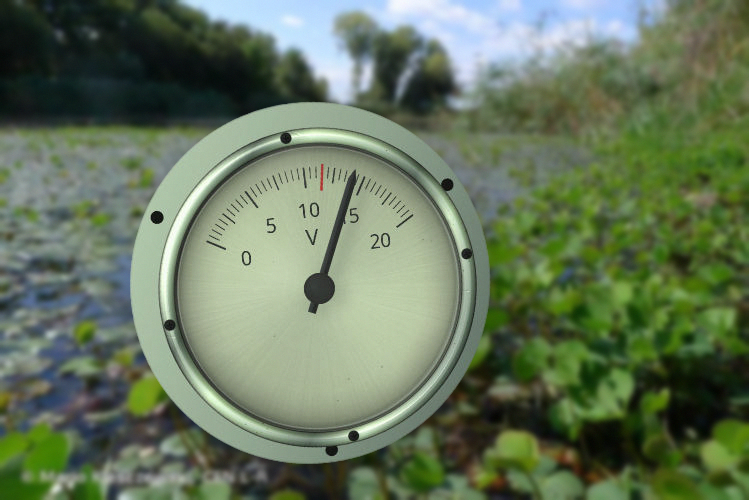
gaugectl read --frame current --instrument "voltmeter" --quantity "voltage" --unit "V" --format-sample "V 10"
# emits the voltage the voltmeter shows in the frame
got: V 14
